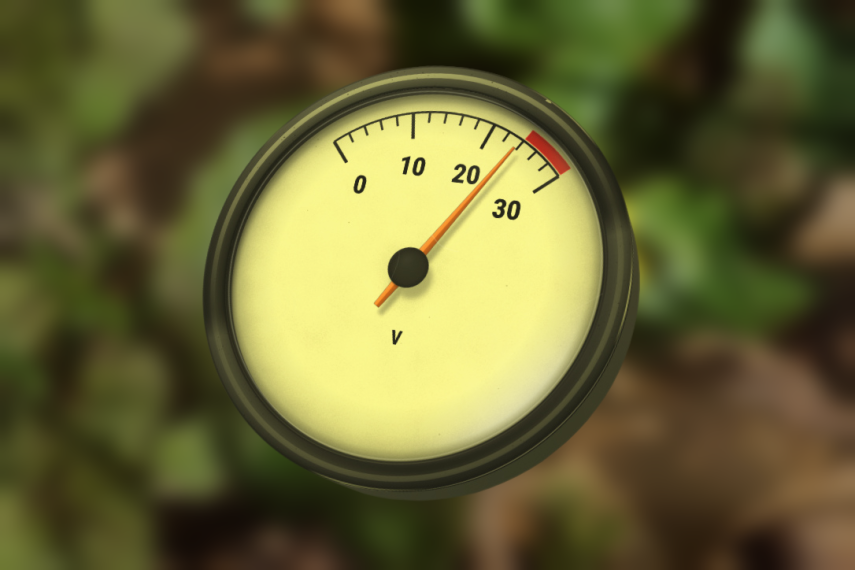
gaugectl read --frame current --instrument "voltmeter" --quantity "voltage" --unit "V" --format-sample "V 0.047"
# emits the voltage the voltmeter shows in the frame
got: V 24
